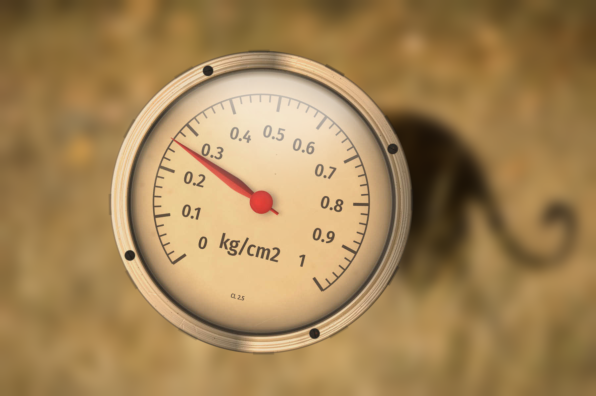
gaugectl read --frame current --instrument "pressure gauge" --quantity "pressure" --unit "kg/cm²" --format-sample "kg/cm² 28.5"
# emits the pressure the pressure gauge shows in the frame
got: kg/cm² 0.26
